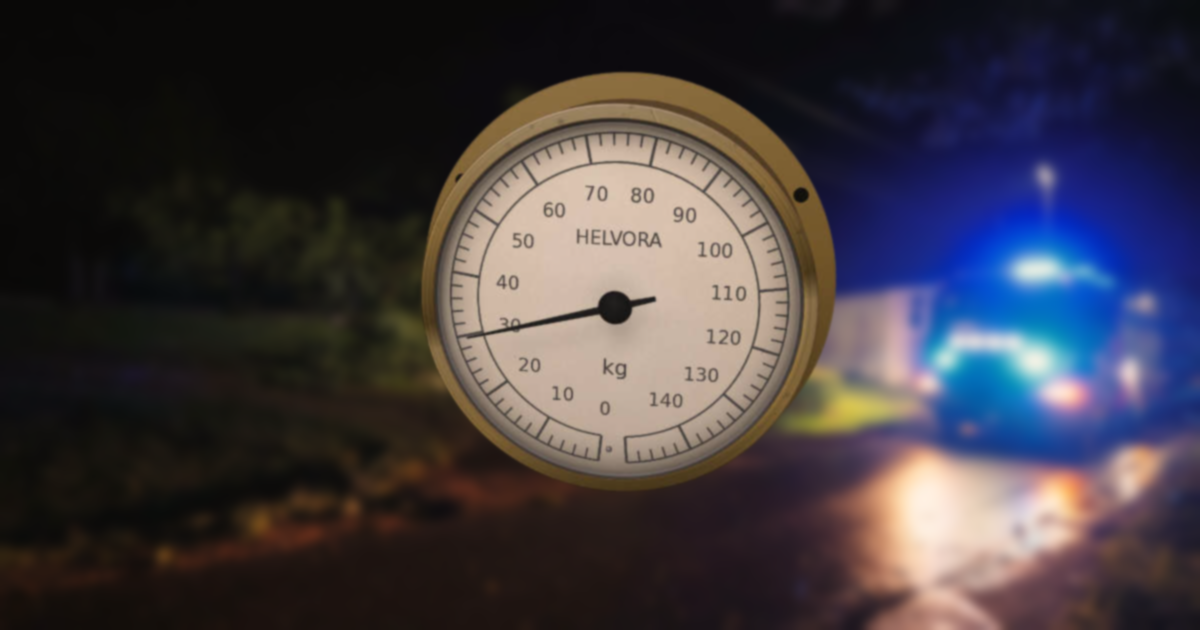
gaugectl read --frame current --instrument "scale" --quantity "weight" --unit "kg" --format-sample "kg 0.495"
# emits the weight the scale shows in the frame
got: kg 30
